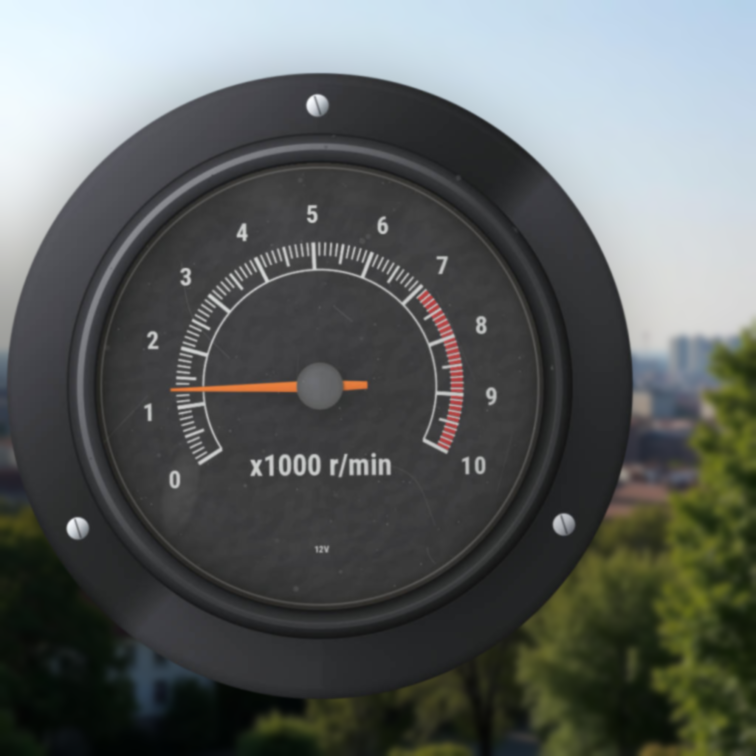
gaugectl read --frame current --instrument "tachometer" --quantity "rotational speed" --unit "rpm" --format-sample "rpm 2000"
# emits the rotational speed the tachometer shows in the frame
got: rpm 1300
